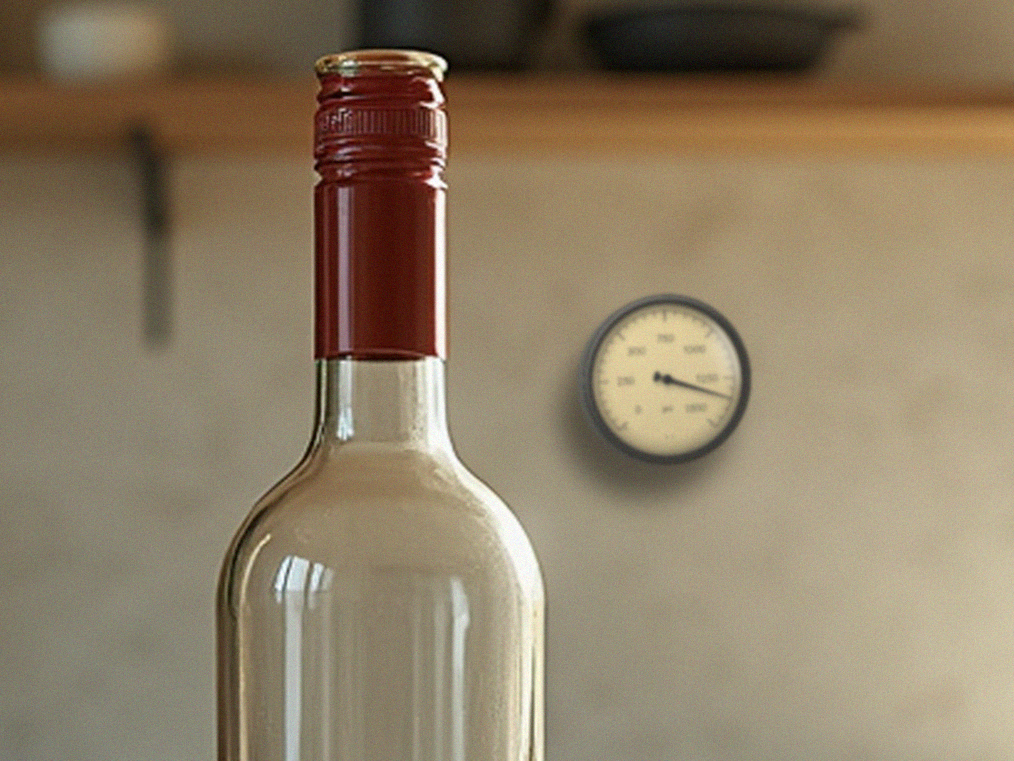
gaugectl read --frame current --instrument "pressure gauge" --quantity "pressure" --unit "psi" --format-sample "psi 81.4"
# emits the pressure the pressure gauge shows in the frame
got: psi 1350
